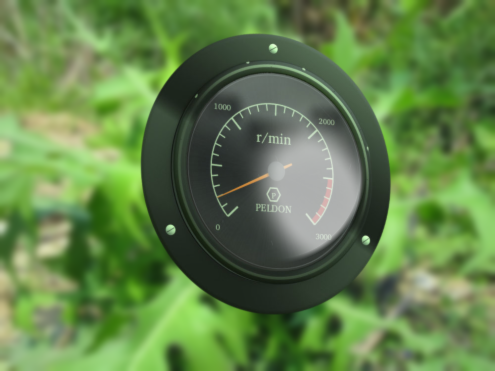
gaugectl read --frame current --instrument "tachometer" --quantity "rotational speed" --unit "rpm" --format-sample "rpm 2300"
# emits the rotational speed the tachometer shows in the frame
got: rpm 200
